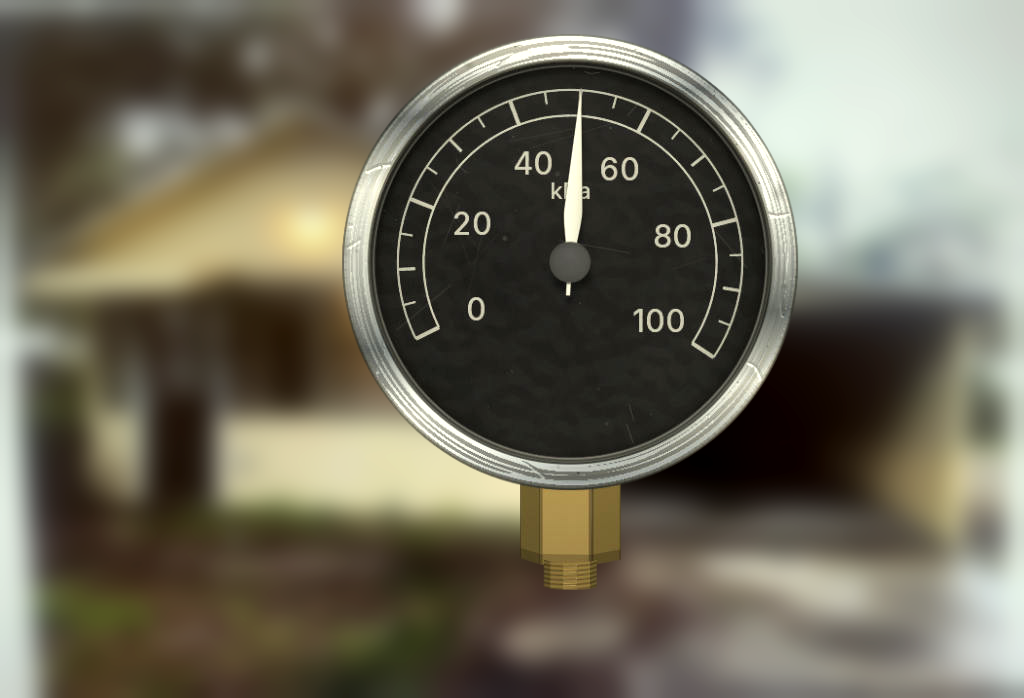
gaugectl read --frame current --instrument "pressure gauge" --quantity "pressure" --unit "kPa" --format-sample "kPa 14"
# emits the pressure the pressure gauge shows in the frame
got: kPa 50
